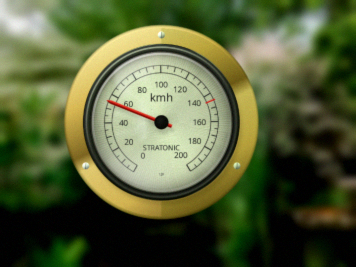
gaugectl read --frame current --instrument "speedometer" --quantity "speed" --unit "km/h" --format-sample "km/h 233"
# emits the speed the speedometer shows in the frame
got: km/h 55
